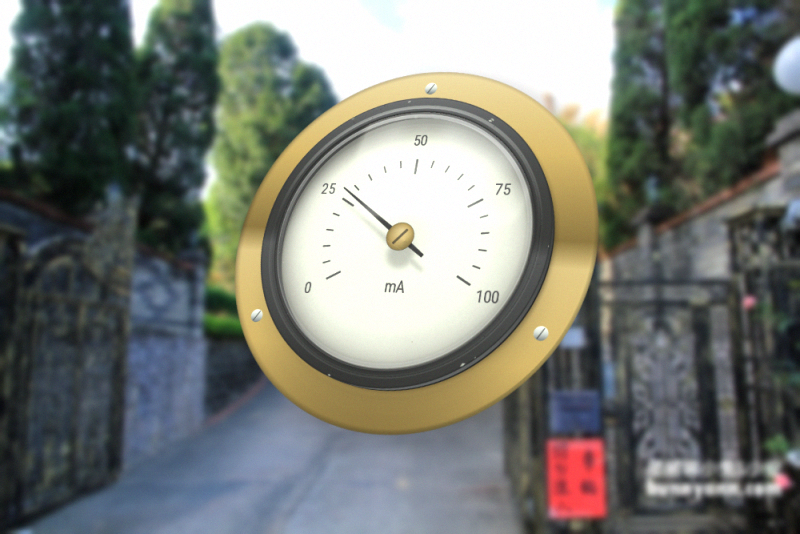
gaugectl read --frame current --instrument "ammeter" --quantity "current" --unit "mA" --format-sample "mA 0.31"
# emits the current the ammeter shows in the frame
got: mA 27.5
